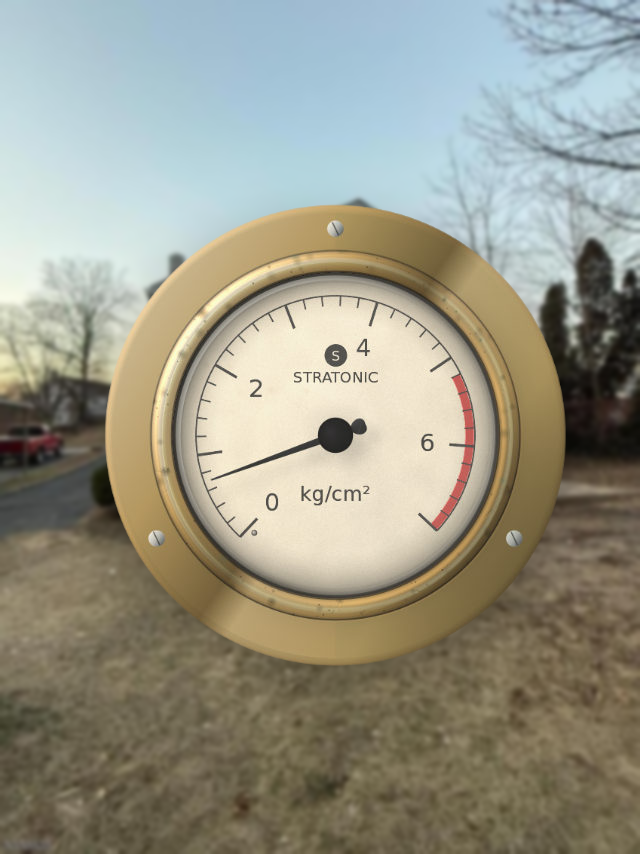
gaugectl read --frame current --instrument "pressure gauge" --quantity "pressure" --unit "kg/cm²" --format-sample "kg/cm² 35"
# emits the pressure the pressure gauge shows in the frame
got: kg/cm² 0.7
